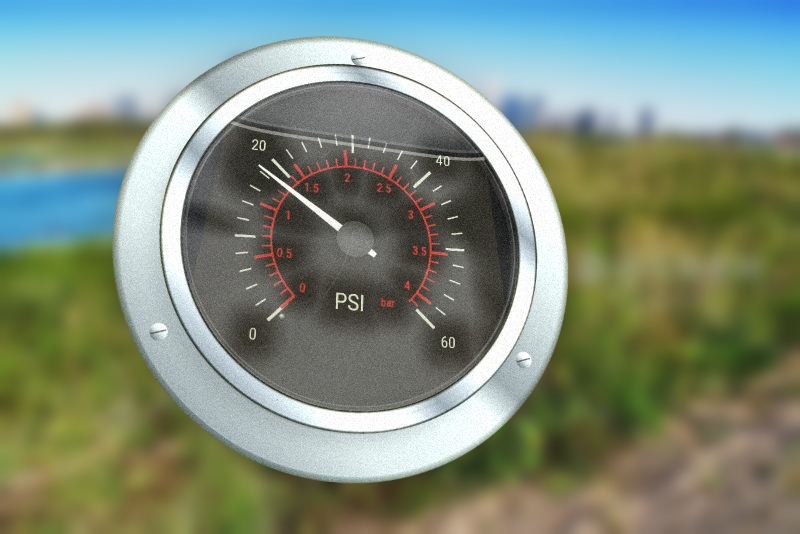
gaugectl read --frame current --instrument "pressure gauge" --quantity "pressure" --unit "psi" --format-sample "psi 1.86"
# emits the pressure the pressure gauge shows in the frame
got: psi 18
